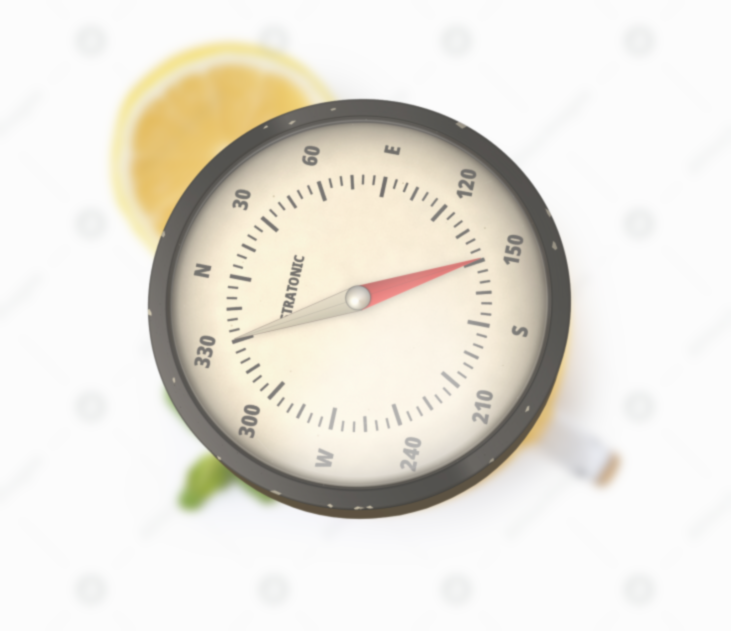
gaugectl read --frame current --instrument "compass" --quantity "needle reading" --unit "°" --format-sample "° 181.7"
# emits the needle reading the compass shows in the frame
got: ° 150
